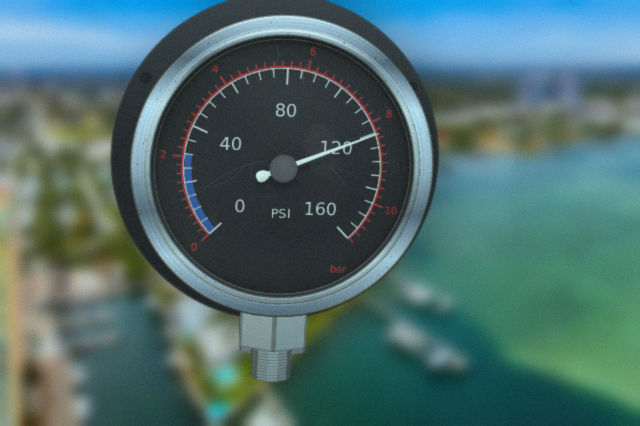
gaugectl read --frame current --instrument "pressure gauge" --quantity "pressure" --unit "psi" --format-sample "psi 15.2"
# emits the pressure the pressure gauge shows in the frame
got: psi 120
